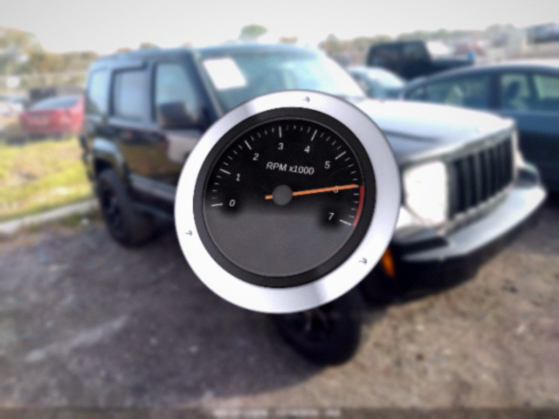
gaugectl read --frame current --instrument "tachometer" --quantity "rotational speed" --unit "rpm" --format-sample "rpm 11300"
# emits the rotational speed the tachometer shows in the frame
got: rpm 6000
